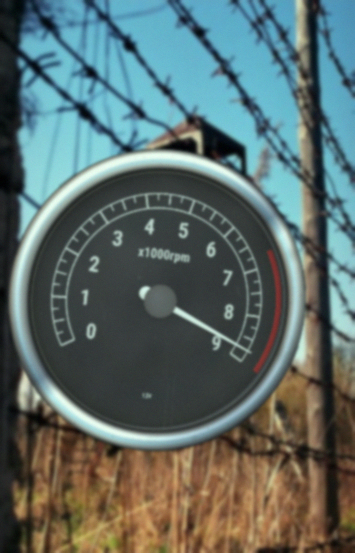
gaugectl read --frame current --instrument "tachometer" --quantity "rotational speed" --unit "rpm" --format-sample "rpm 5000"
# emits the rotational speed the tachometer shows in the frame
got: rpm 8750
